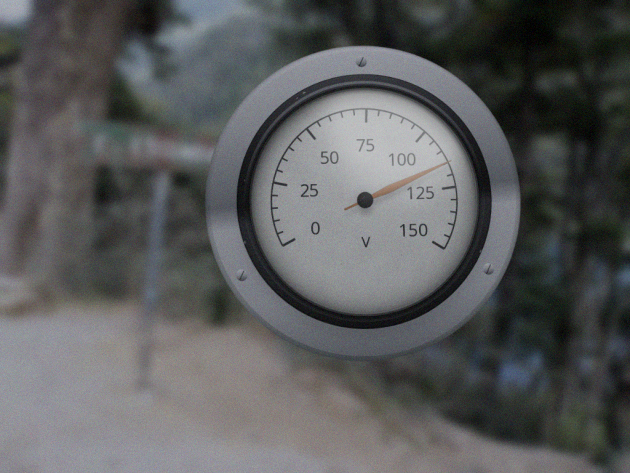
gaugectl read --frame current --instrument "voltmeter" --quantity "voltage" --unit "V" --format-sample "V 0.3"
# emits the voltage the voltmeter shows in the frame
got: V 115
